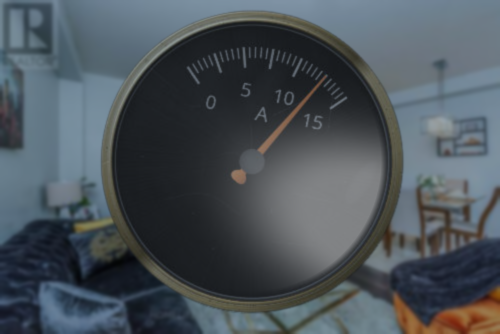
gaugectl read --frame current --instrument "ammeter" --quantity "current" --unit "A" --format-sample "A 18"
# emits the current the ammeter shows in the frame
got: A 12.5
